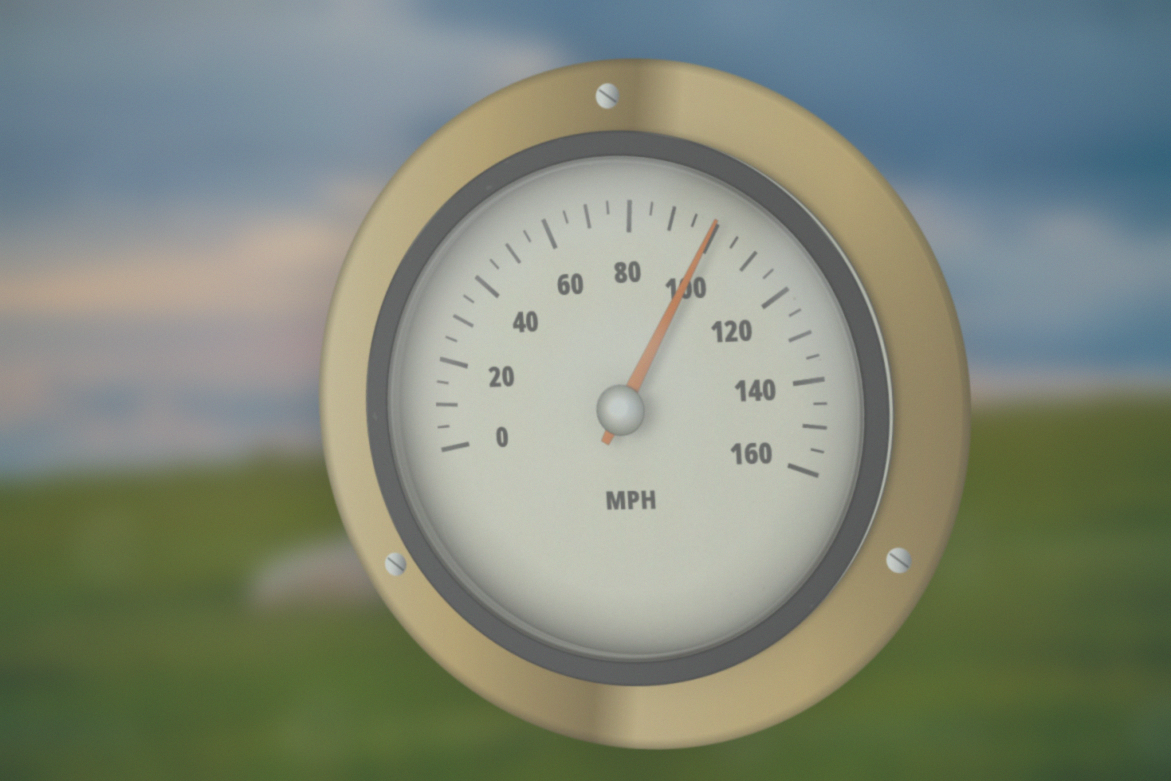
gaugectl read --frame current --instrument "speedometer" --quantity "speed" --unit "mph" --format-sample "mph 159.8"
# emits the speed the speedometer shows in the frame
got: mph 100
